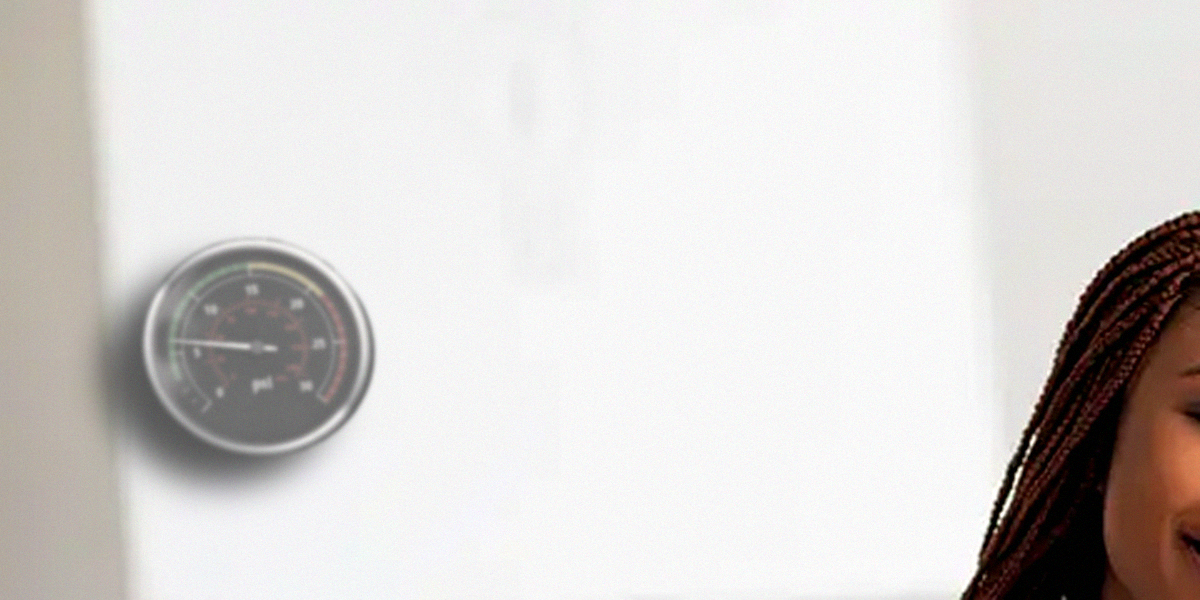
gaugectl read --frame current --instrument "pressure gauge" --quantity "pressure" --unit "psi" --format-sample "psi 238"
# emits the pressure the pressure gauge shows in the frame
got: psi 6
